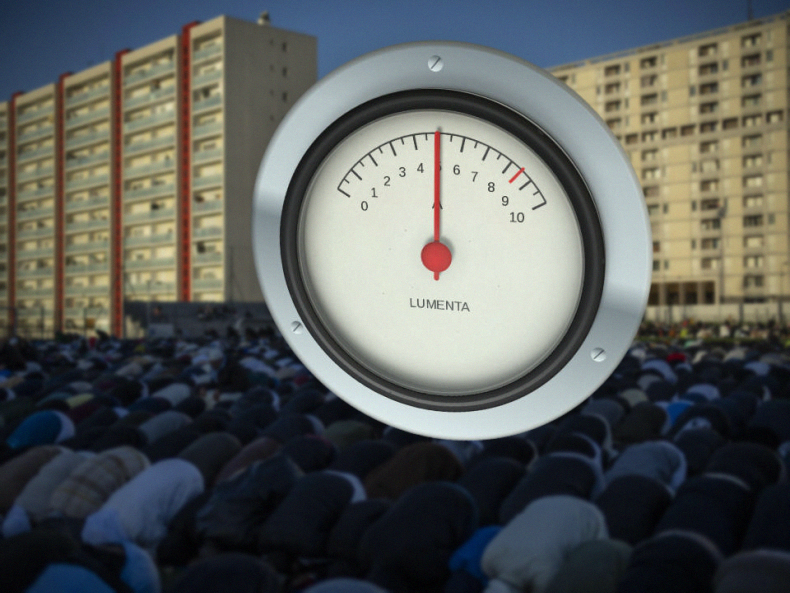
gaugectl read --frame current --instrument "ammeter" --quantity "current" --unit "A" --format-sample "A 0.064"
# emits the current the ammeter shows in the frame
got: A 5
